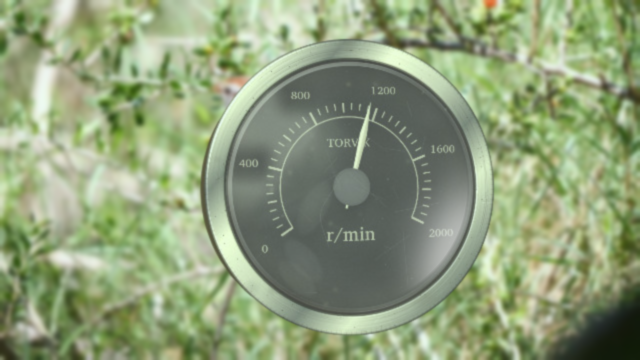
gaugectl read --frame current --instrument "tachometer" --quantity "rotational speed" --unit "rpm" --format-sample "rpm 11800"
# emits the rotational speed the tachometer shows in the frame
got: rpm 1150
